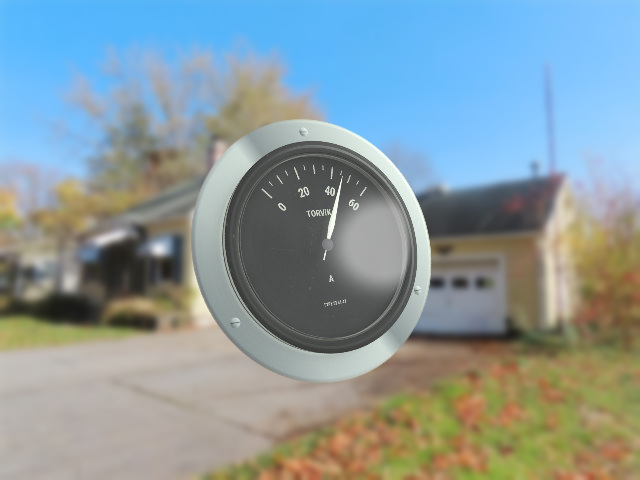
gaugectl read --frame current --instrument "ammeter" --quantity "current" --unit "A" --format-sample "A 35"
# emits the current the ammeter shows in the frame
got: A 45
